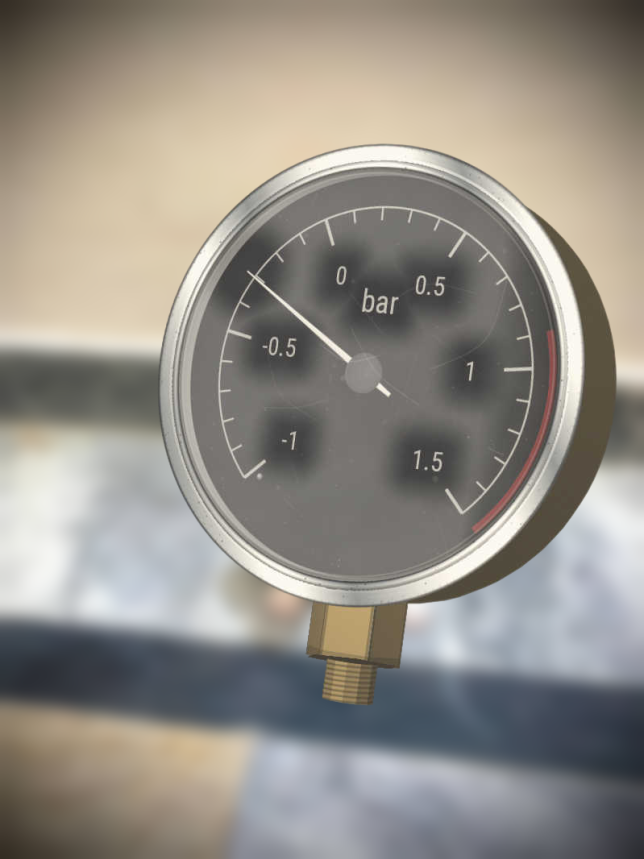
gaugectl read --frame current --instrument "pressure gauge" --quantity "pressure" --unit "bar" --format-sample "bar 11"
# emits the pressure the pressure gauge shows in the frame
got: bar -0.3
